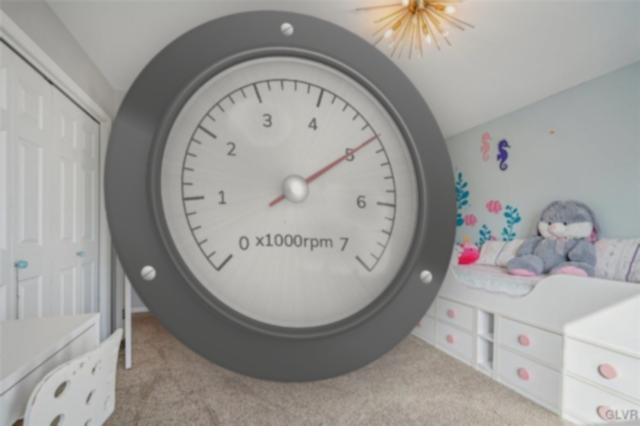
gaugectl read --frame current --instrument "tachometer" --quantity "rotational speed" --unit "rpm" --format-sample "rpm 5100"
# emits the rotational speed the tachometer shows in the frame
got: rpm 5000
